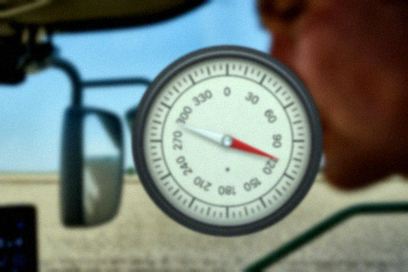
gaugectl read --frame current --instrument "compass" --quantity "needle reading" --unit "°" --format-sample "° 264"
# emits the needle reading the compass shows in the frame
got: ° 110
